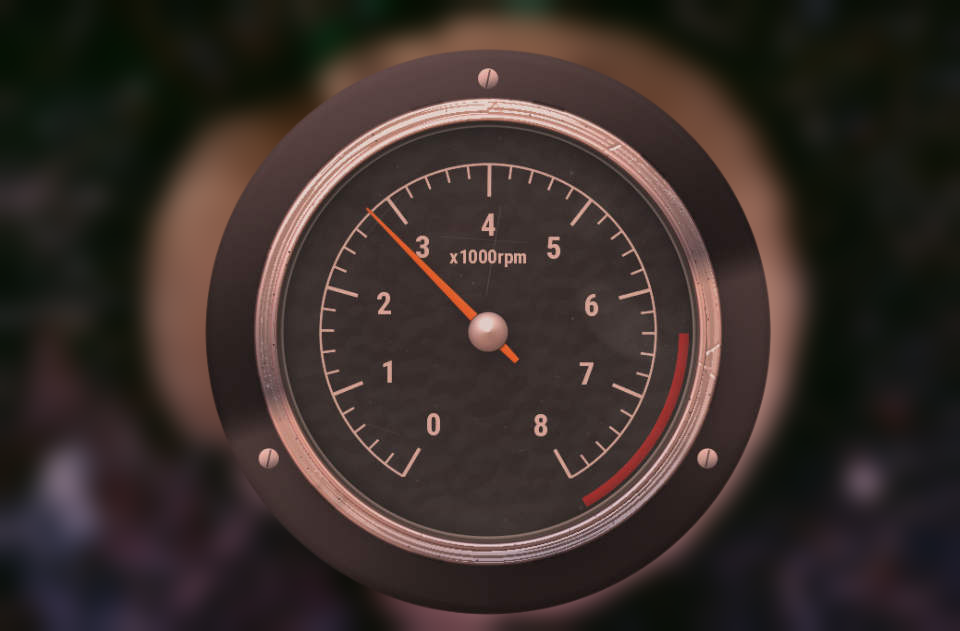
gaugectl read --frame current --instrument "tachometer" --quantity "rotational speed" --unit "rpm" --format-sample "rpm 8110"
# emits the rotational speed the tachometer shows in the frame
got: rpm 2800
